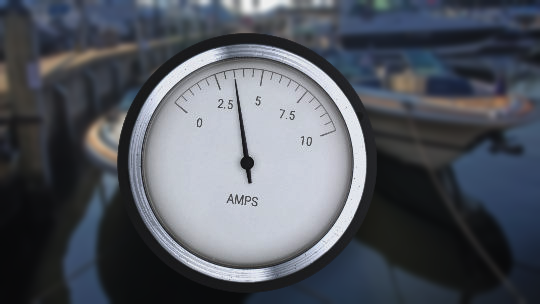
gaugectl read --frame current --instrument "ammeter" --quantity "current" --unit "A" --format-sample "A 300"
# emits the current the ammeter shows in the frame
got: A 3.5
